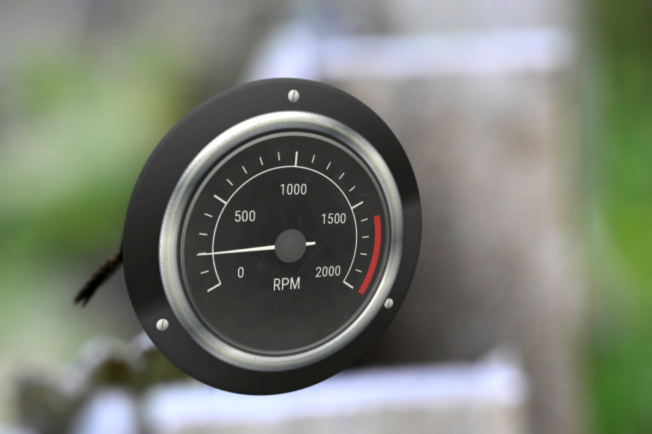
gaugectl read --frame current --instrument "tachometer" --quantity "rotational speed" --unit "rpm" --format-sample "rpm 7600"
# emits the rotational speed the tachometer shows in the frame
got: rpm 200
